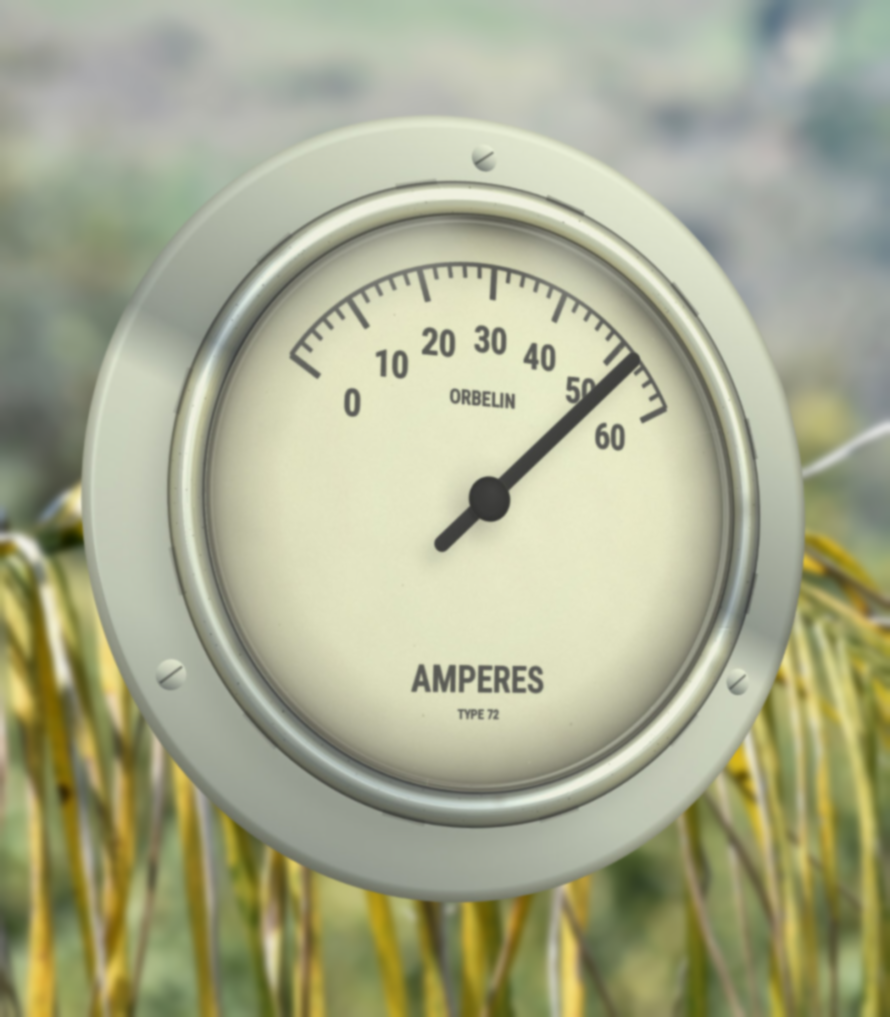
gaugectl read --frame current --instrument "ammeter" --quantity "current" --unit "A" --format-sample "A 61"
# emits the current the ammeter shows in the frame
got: A 52
